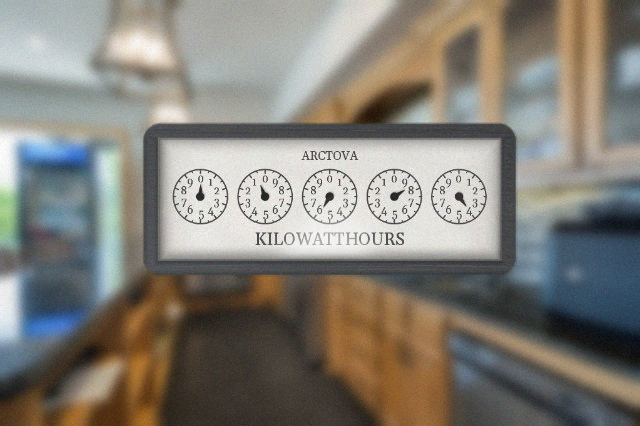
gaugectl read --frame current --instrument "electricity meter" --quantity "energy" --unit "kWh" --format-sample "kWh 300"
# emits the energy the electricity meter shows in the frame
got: kWh 584
